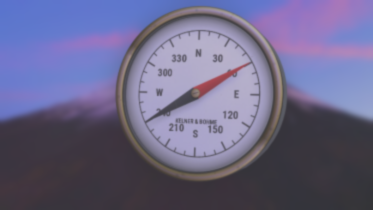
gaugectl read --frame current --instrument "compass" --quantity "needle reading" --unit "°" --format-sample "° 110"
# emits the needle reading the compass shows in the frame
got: ° 60
